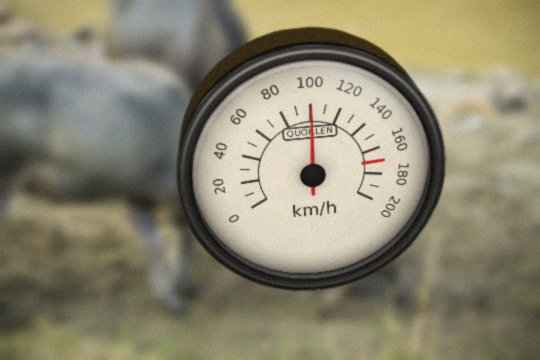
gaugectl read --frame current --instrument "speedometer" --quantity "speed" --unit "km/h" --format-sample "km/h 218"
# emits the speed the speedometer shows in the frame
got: km/h 100
